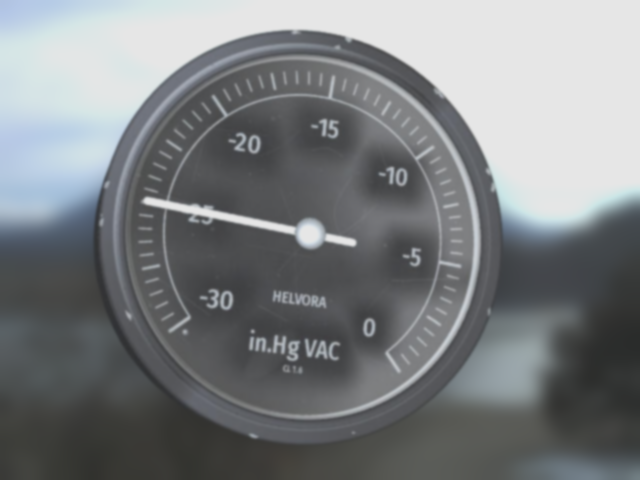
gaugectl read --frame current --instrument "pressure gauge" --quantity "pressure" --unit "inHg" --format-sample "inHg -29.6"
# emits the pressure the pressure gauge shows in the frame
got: inHg -25
